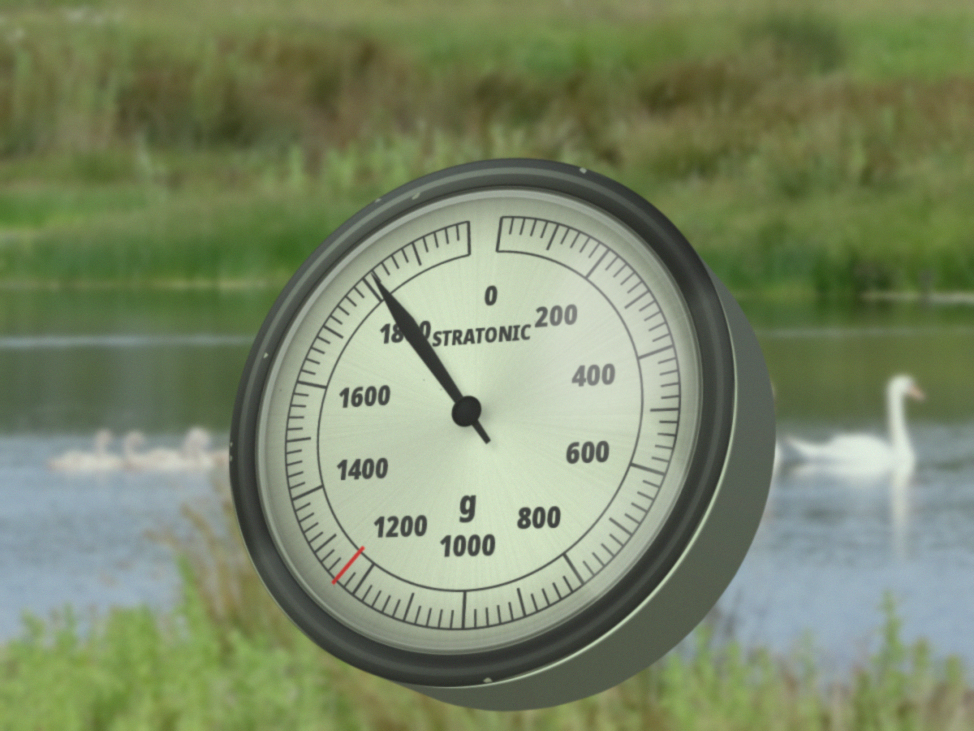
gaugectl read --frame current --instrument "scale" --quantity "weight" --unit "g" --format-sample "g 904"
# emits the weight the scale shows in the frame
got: g 1820
